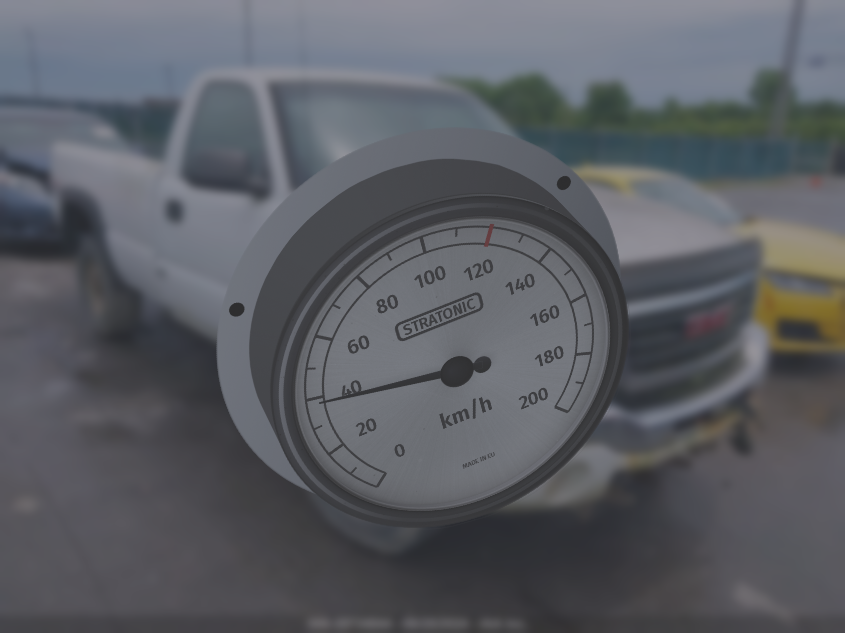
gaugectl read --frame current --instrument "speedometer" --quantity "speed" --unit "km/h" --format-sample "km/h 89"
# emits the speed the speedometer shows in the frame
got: km/h 40
